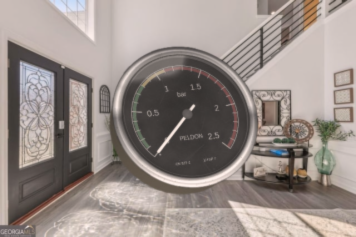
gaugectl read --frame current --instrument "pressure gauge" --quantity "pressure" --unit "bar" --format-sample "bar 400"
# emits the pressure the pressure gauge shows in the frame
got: bar 0
